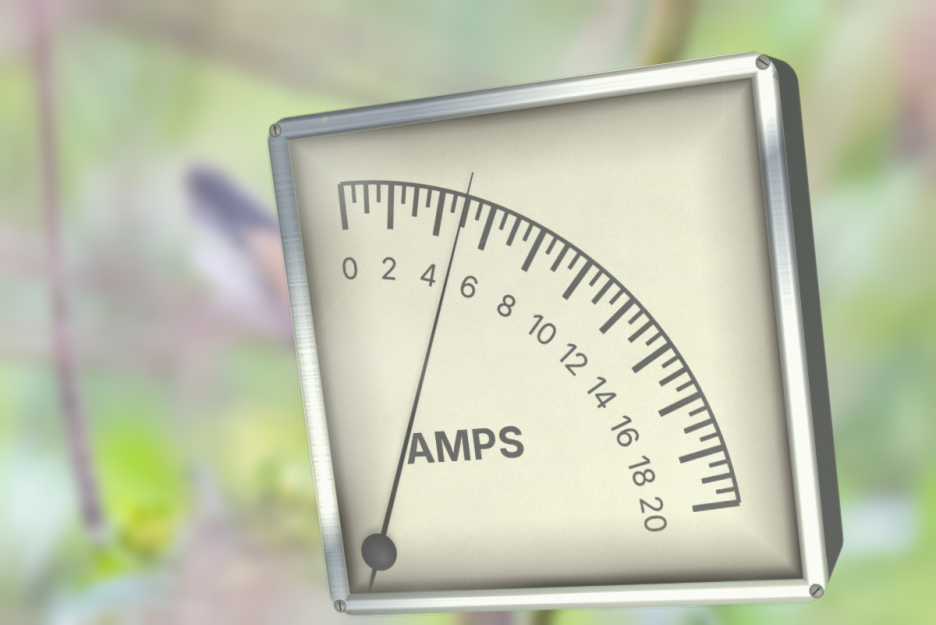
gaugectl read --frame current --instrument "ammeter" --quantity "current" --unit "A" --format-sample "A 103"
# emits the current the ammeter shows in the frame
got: A 5
